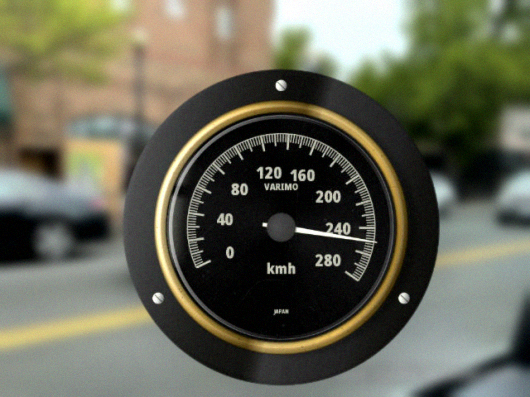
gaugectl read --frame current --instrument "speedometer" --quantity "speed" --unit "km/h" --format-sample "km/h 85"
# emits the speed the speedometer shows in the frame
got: km/h 250
